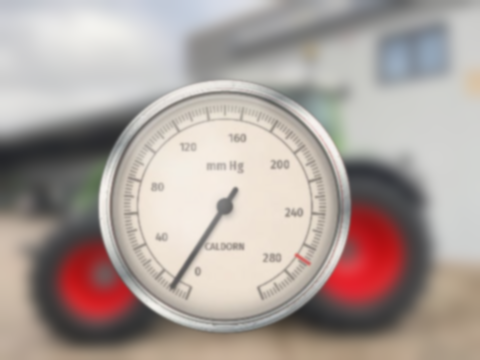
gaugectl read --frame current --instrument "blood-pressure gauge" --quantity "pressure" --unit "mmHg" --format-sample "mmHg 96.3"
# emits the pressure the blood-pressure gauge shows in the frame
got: mmHg 10
